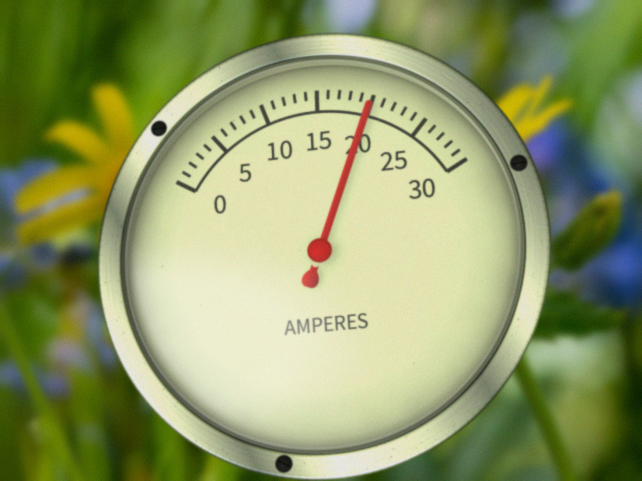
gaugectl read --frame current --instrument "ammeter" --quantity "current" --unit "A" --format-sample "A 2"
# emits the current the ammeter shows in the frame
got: A 20
